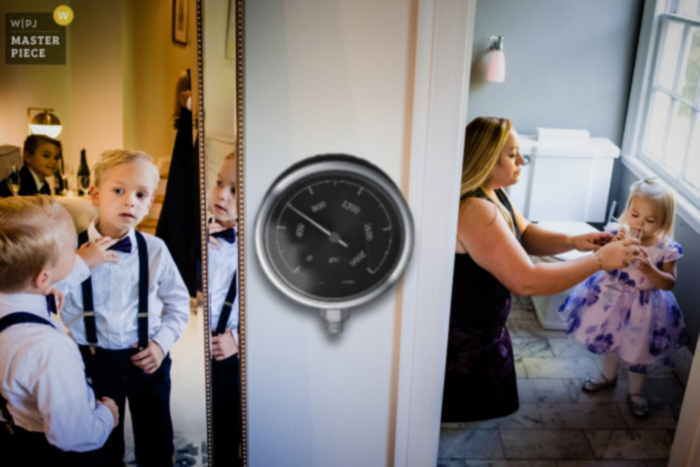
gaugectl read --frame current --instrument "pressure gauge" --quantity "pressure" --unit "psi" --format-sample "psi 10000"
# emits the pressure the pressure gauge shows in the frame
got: psi 600
